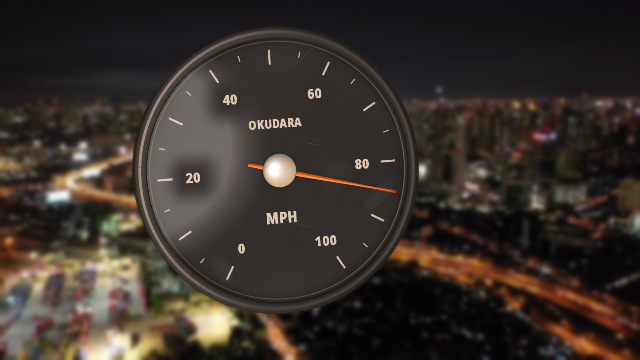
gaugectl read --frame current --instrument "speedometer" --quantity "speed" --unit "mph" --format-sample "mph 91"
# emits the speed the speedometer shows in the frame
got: mph 85
